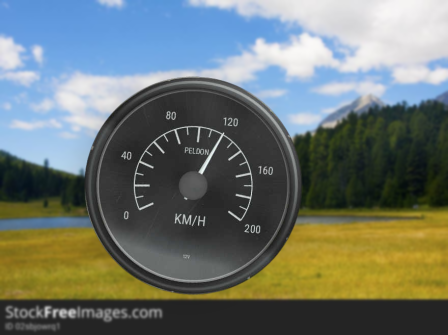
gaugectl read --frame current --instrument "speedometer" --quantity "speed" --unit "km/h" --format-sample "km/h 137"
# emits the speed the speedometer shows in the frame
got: km/h 120
